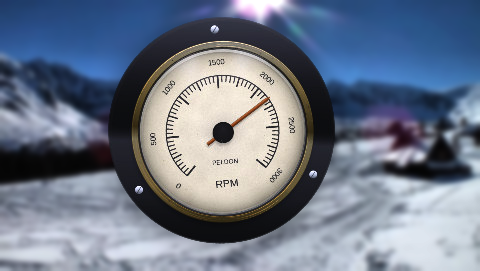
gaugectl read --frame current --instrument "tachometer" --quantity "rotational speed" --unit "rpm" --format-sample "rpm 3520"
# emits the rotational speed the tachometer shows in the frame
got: rpm 2150
